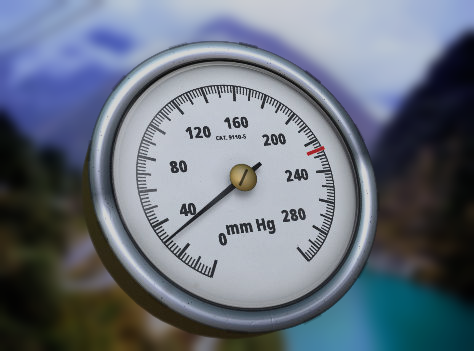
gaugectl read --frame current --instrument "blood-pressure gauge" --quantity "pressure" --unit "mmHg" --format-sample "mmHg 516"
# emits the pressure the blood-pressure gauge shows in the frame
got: mmHg 30
